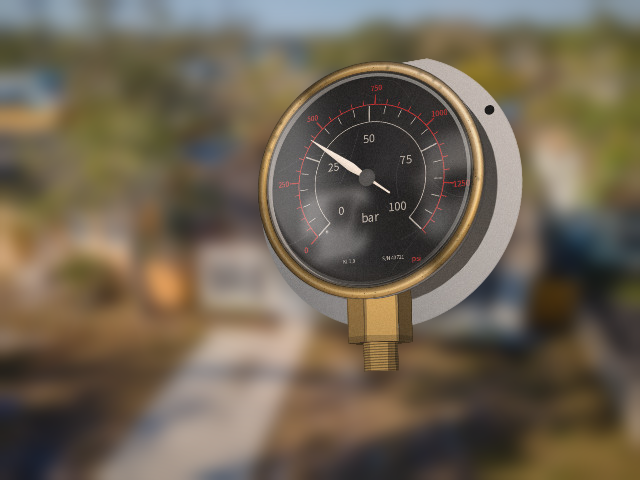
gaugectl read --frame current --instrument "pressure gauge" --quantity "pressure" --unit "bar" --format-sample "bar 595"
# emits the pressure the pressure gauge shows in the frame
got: bar 30
